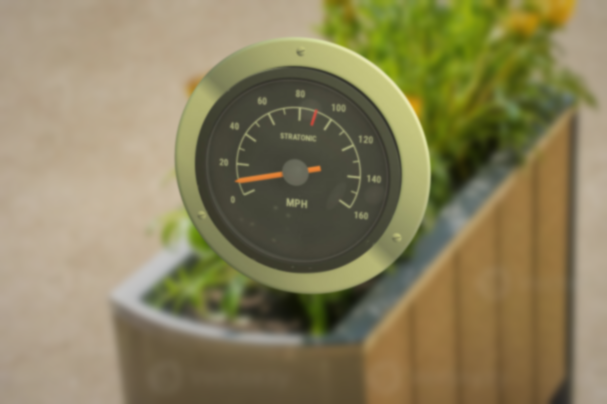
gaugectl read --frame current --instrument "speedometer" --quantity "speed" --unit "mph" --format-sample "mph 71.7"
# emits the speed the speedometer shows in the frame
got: mph 10
